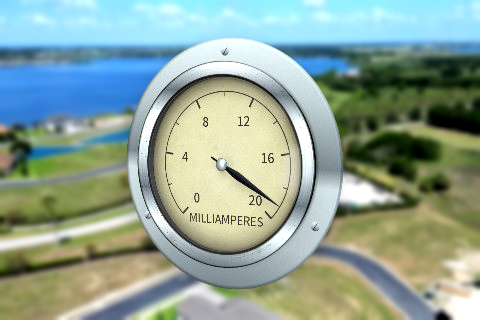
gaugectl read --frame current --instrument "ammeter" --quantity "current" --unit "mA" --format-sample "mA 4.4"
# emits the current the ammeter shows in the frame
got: mA 19
